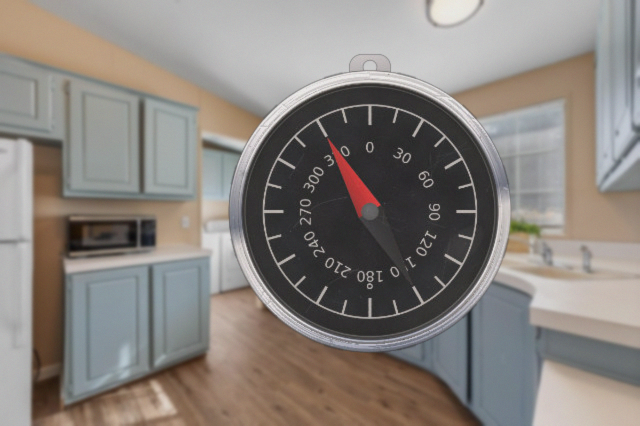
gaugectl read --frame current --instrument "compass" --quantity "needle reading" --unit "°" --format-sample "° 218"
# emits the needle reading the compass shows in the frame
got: ° 330
